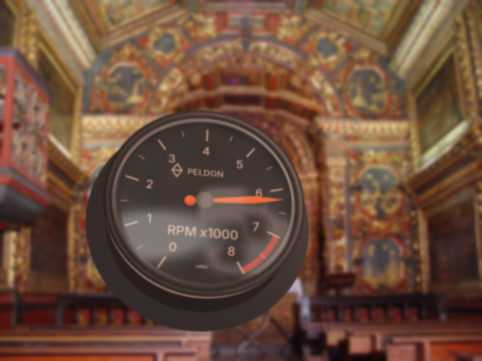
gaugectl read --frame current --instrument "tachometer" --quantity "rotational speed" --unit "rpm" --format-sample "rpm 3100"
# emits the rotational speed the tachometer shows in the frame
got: rpm 6250
